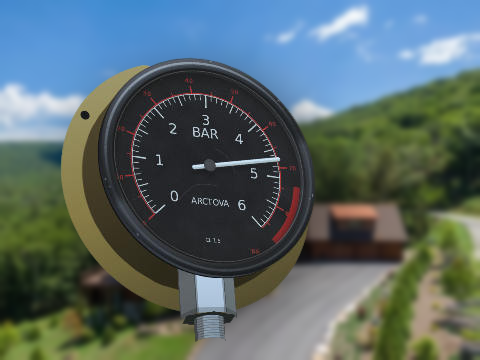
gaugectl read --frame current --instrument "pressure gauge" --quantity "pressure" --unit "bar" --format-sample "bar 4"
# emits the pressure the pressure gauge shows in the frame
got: bar 4.7
